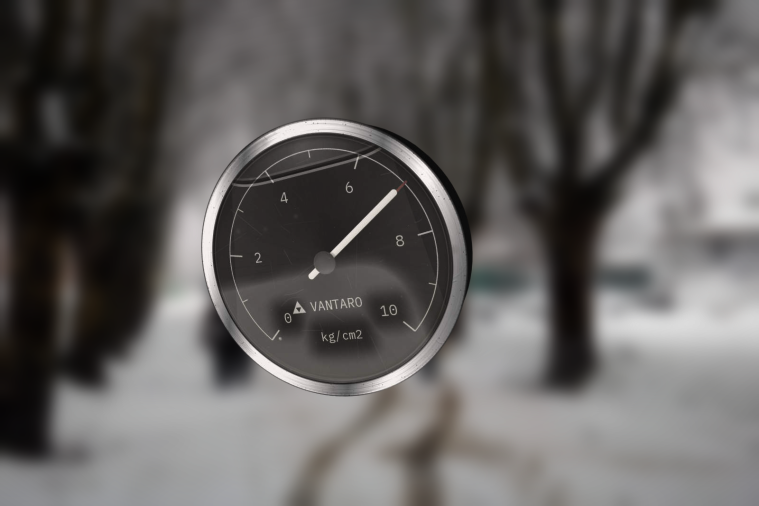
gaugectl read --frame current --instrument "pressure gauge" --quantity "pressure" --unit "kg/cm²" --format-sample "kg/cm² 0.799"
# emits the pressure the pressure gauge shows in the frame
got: kg/cm² 7
